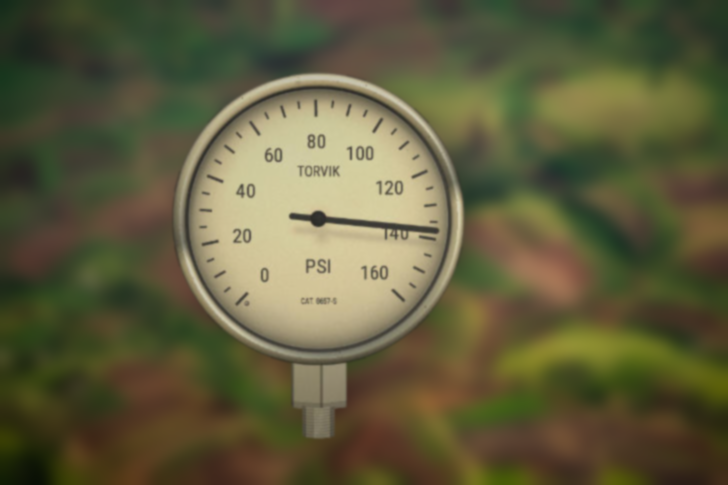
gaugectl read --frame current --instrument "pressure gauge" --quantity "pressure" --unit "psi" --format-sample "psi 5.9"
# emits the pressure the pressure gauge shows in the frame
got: psi 137.5
